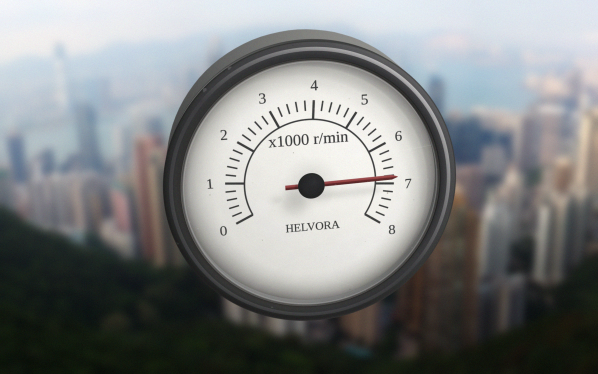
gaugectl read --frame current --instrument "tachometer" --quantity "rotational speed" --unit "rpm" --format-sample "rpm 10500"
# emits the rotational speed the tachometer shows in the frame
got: rpm 6800
